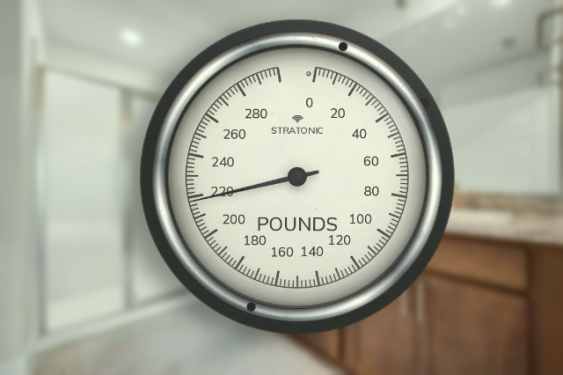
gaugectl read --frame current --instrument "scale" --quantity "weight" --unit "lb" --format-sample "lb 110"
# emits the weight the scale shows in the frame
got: lb 218
